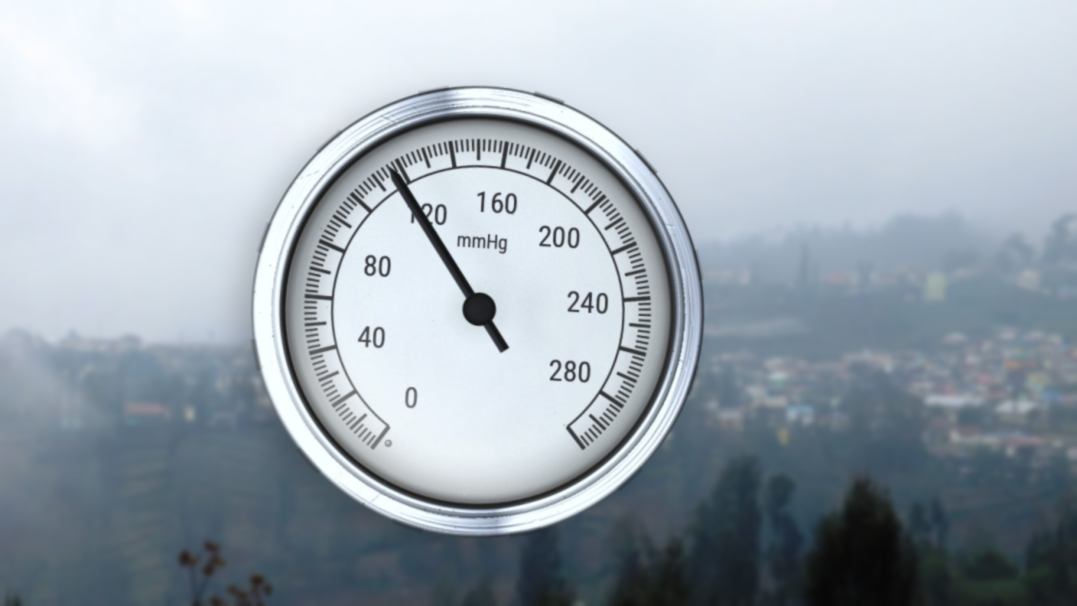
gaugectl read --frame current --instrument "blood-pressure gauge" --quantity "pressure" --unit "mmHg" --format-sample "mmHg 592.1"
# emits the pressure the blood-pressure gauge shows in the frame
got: mmHg 116
